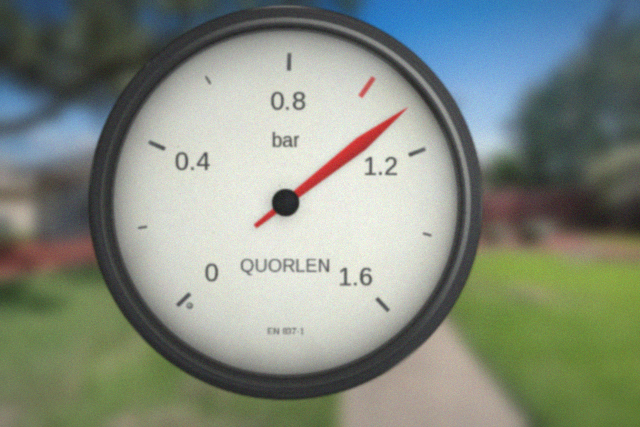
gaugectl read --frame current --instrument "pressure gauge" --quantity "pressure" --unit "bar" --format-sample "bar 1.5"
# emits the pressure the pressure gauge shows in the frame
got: bar 1.1
